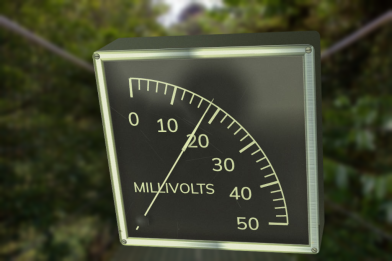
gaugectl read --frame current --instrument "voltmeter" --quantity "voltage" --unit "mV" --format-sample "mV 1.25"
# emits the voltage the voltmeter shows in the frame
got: mV 18
